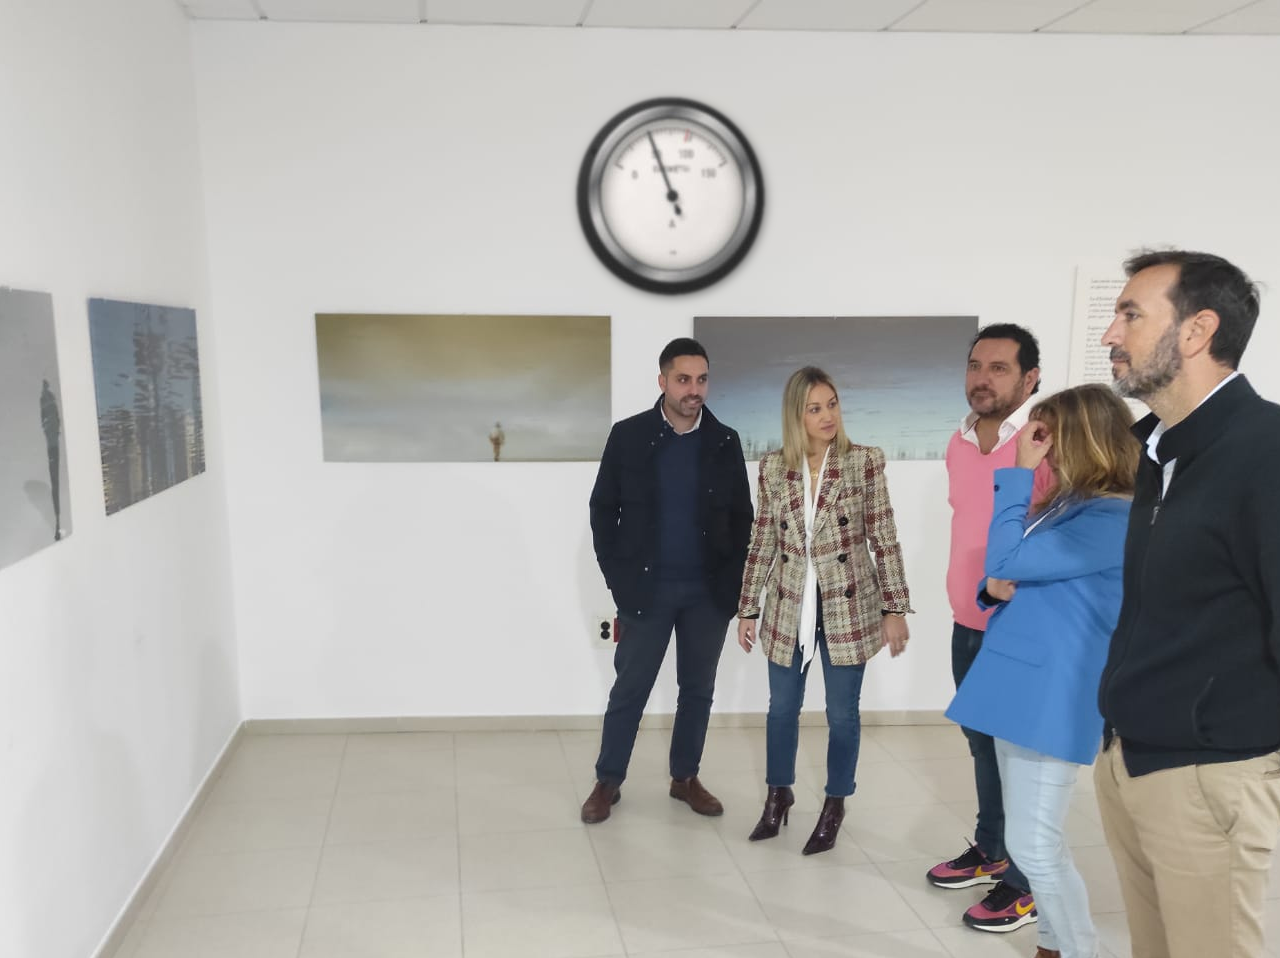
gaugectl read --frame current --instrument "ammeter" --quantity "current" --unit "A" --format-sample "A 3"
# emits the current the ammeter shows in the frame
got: A 50
